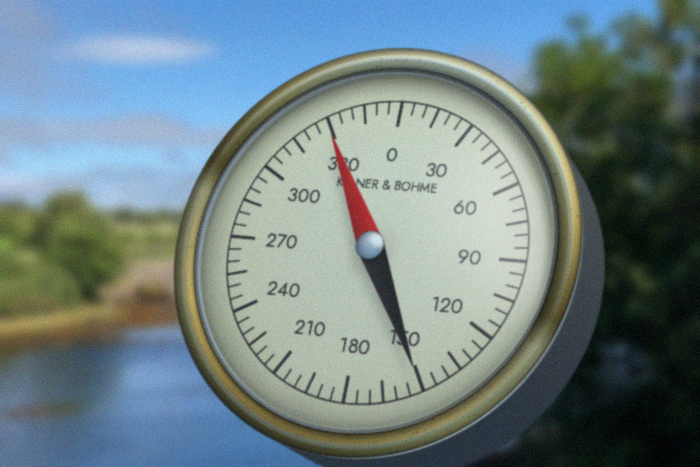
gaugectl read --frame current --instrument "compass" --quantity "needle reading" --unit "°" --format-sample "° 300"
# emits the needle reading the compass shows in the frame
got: ° 330
